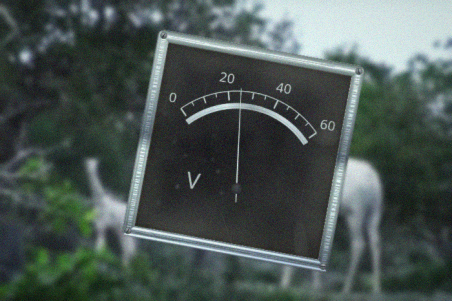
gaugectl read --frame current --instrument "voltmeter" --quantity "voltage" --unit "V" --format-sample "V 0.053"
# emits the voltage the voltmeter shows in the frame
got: V 25
